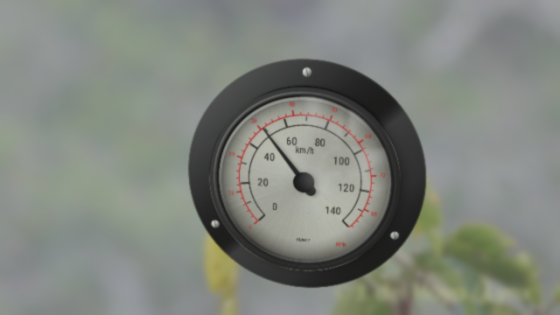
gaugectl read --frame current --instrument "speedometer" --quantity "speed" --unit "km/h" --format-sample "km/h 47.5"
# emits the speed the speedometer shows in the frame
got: km/h 50
